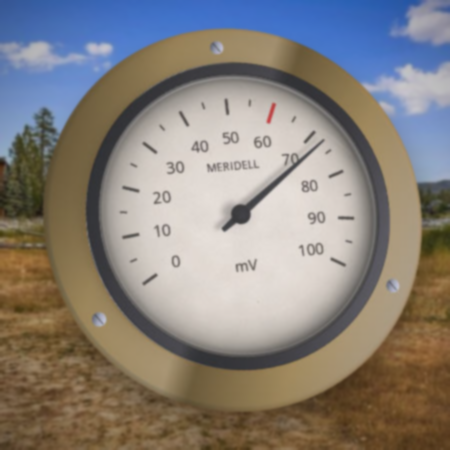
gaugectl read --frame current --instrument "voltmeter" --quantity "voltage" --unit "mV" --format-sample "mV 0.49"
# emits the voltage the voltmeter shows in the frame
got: mV 72.5
